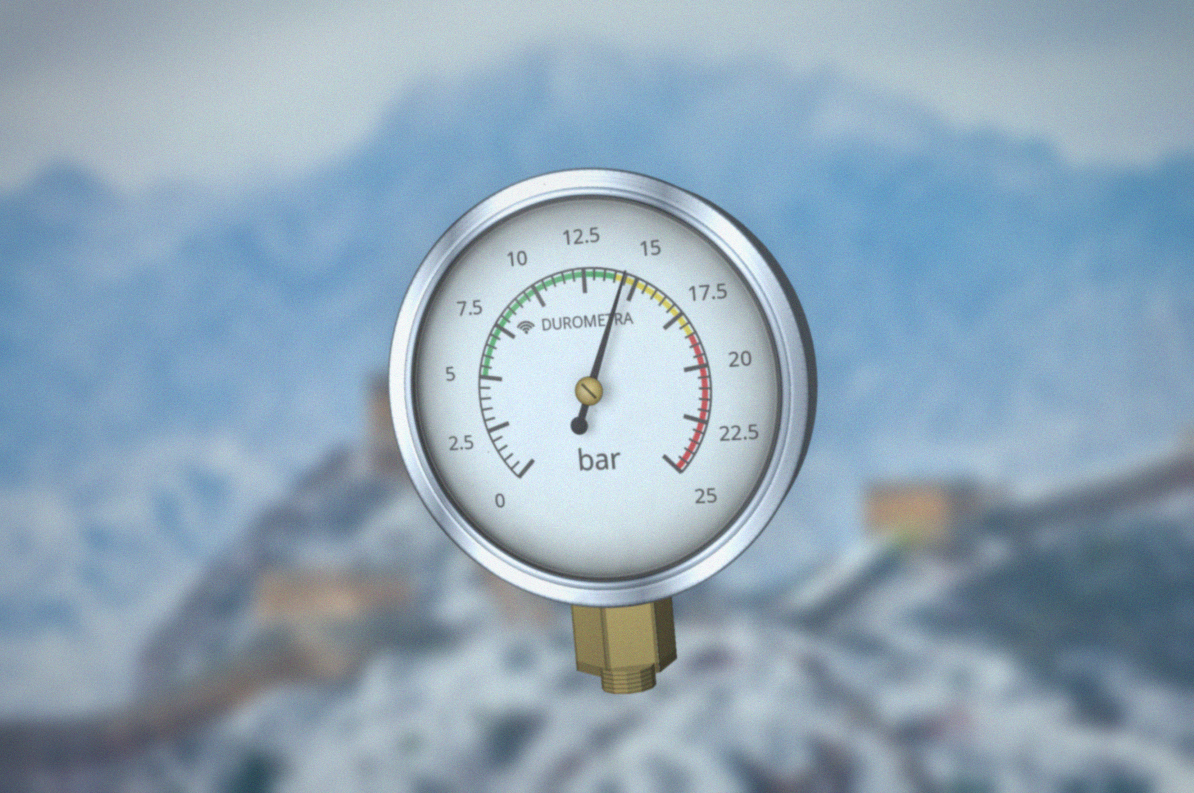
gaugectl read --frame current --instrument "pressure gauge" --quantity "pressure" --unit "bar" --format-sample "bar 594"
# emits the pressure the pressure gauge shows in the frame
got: bar 14.5
